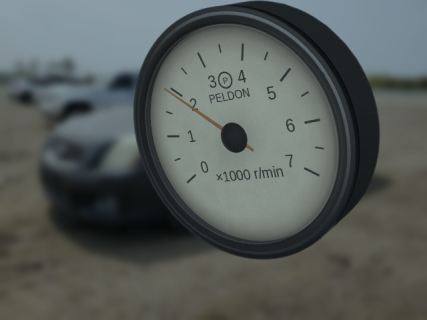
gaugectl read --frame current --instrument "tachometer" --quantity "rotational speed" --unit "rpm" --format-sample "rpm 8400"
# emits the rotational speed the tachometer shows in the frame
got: rpm 2000
